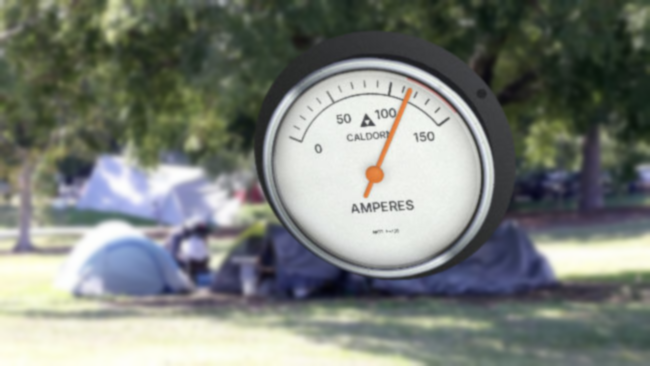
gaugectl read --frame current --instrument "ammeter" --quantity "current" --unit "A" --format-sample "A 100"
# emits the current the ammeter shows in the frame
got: A 115
